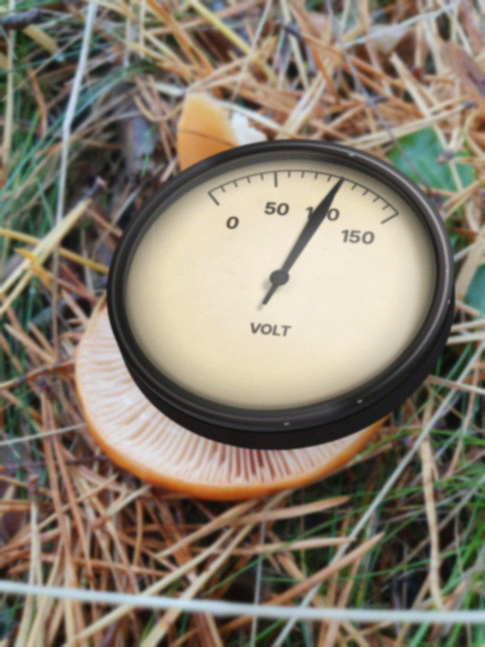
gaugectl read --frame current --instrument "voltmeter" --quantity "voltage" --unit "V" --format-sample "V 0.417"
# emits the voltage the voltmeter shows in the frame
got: V 100
